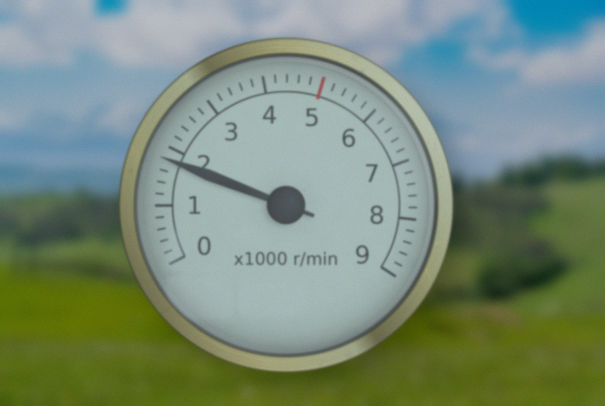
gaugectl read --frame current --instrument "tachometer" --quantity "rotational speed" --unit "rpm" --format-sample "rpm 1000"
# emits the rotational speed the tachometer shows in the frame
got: rpm 1800
